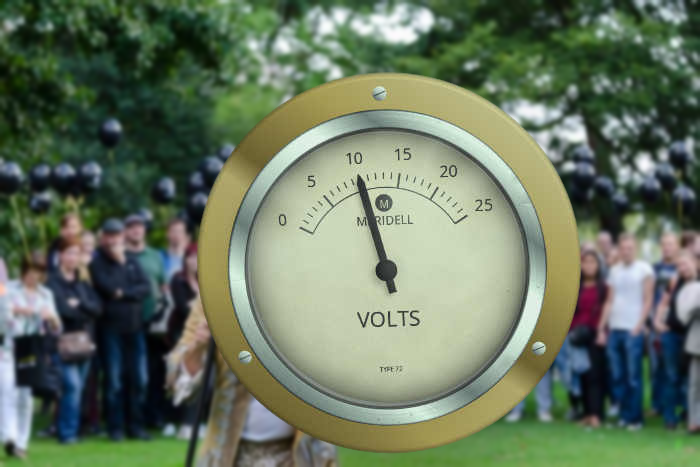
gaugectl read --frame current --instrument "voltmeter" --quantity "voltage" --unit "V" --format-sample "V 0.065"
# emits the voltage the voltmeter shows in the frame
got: V 10
